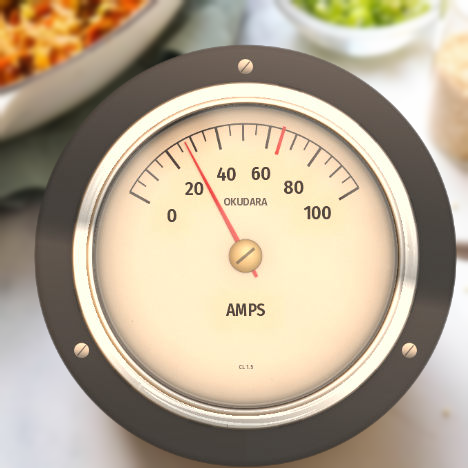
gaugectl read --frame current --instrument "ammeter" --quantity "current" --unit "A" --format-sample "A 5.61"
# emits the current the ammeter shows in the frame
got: A 27.5
